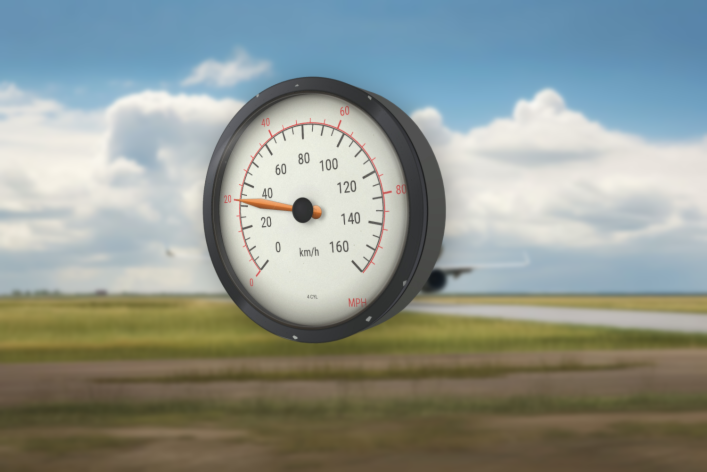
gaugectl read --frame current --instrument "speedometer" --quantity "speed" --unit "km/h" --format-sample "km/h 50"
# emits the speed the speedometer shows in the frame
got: km/h 32.5
